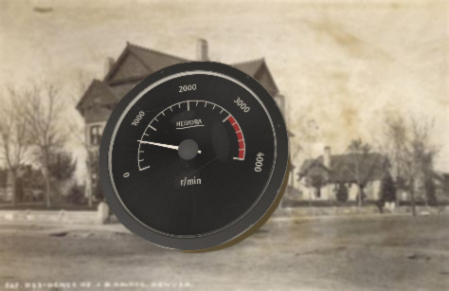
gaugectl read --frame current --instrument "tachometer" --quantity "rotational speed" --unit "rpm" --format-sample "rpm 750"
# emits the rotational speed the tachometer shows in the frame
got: rpm 600
